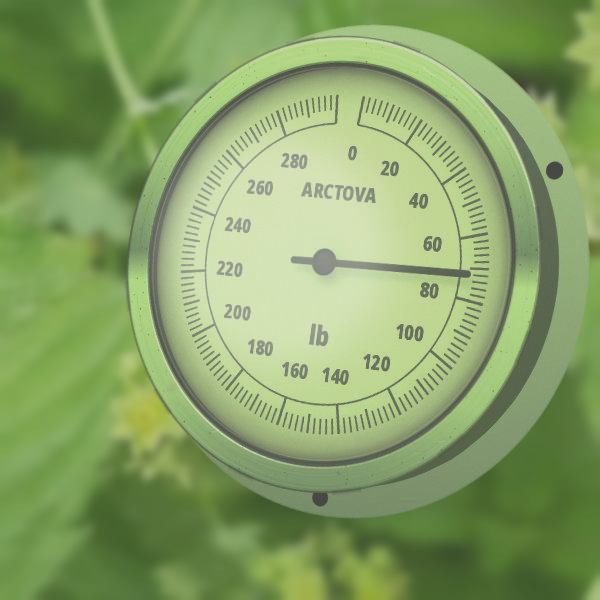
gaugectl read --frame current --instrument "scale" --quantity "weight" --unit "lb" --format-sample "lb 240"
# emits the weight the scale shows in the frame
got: lb 72
